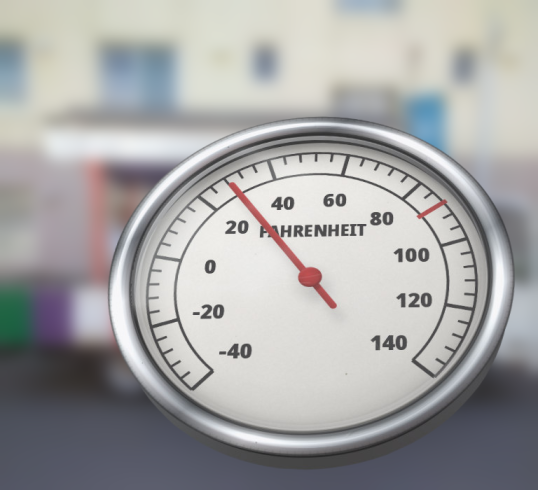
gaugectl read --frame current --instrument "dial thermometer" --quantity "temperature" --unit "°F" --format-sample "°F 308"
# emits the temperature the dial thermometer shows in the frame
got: °F 28
